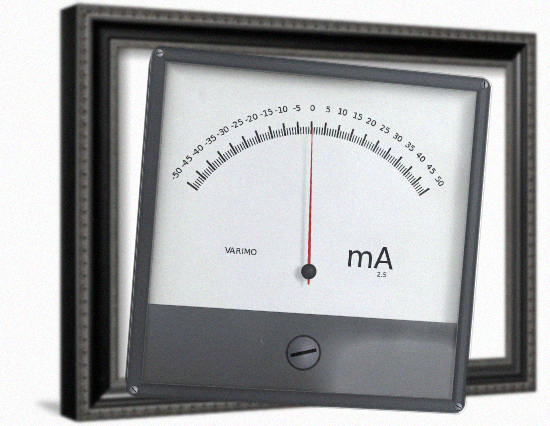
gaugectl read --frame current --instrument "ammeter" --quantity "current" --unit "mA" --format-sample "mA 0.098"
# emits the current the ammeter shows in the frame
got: mA 0
